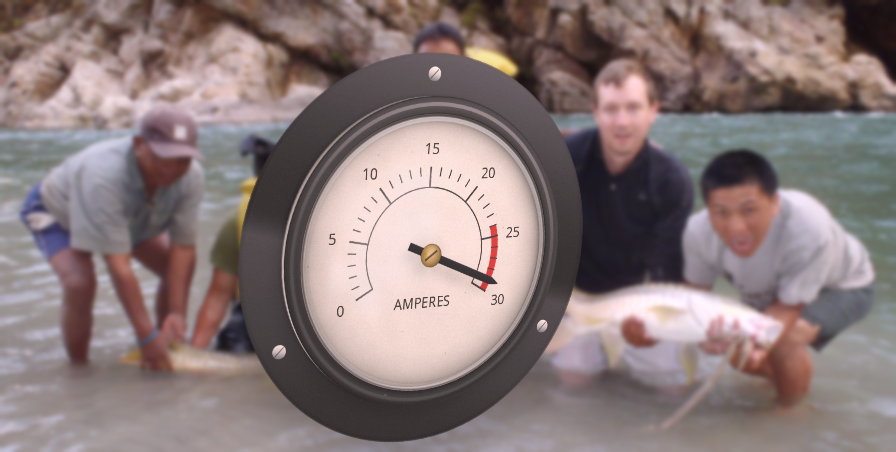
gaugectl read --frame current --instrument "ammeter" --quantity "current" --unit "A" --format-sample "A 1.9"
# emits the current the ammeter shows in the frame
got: A 29
